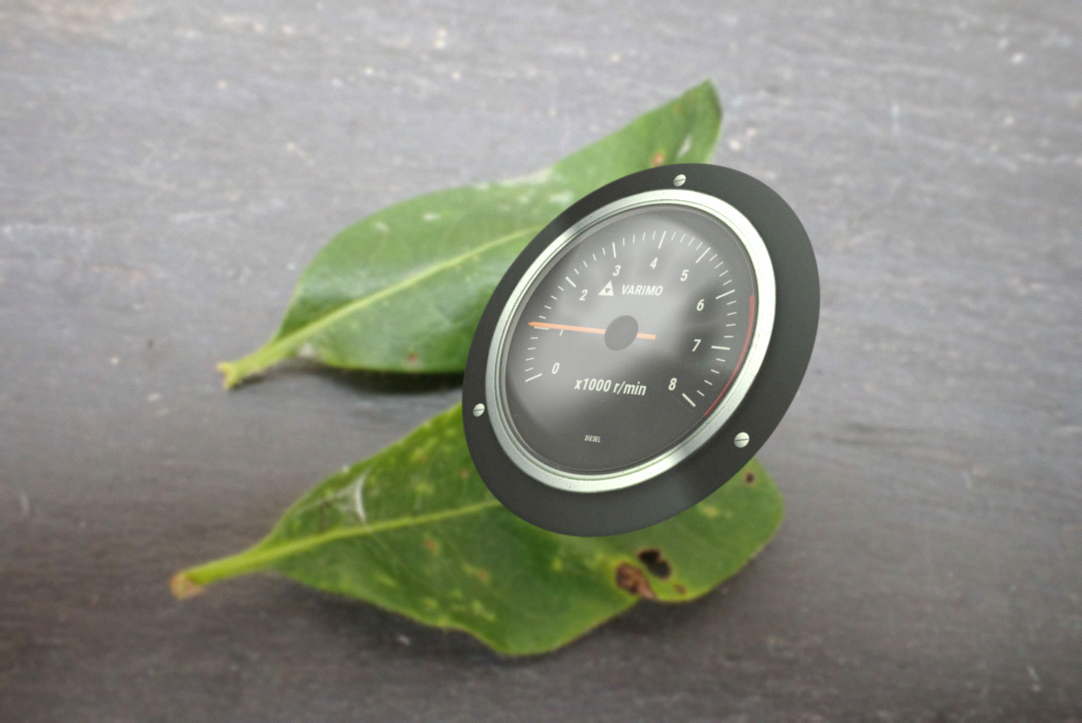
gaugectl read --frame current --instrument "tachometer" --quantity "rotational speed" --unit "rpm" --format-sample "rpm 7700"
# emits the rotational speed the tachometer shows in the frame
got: rpm 1000
